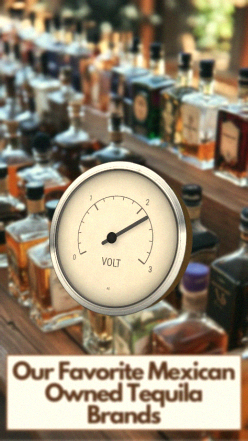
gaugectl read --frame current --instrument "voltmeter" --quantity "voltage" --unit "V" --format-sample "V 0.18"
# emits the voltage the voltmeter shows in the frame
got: V 2.2
